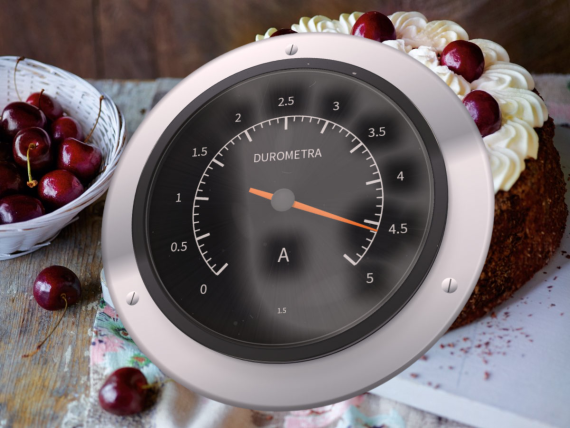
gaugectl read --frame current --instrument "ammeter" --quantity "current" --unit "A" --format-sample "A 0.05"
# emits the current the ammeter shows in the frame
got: A 4.6
